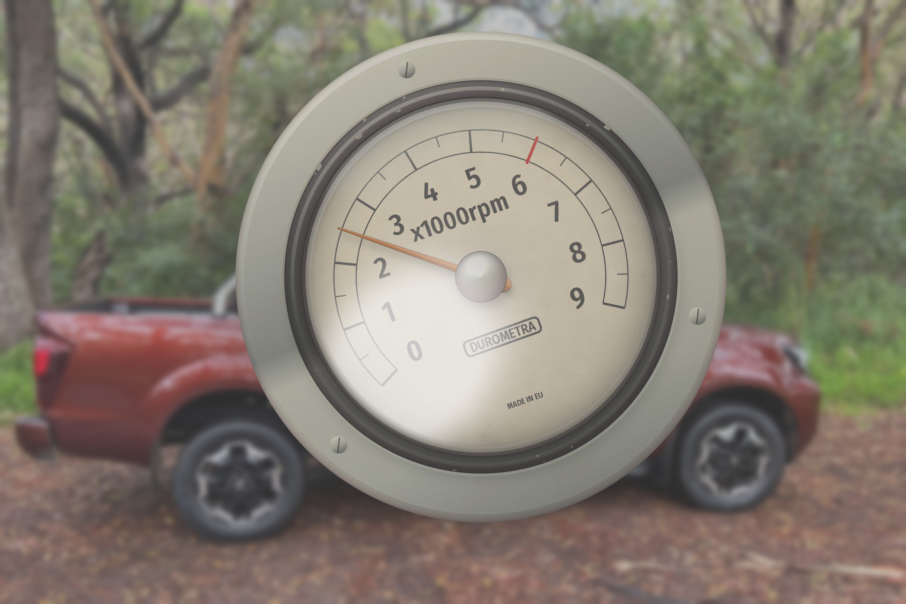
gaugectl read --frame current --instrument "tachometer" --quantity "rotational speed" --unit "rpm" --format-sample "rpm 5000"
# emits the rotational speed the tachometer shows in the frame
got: rpm 2500
